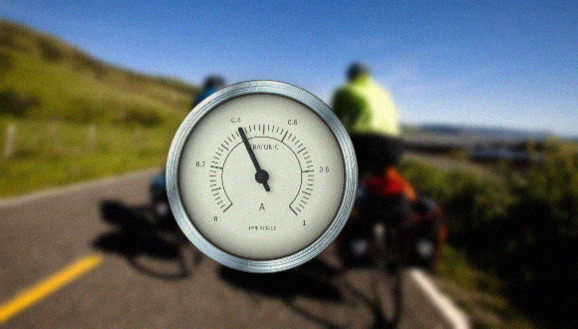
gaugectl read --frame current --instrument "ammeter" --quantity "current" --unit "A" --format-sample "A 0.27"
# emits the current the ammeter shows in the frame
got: A 0.4
